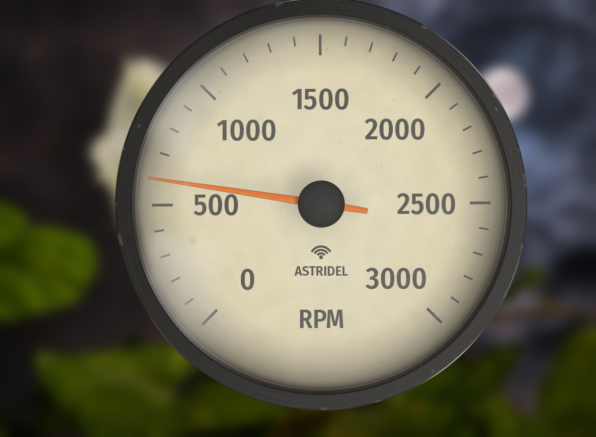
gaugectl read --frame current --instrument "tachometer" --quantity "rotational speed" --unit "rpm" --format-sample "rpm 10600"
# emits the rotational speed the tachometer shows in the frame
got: rpm 600
